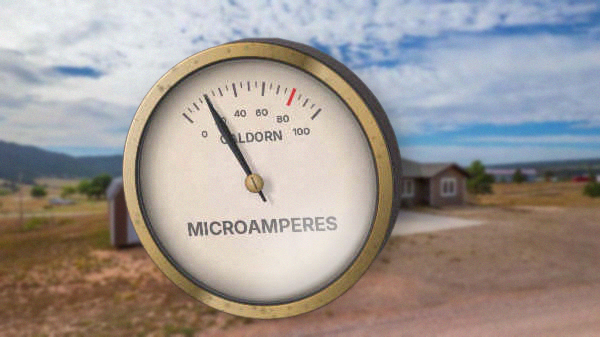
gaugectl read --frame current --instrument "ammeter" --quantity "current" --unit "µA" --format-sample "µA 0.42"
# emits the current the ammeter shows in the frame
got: µA 20
